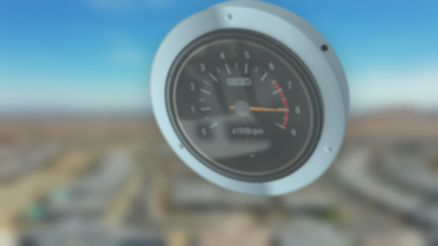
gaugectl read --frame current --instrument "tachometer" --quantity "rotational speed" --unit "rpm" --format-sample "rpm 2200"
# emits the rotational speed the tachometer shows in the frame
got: rpm 8000
